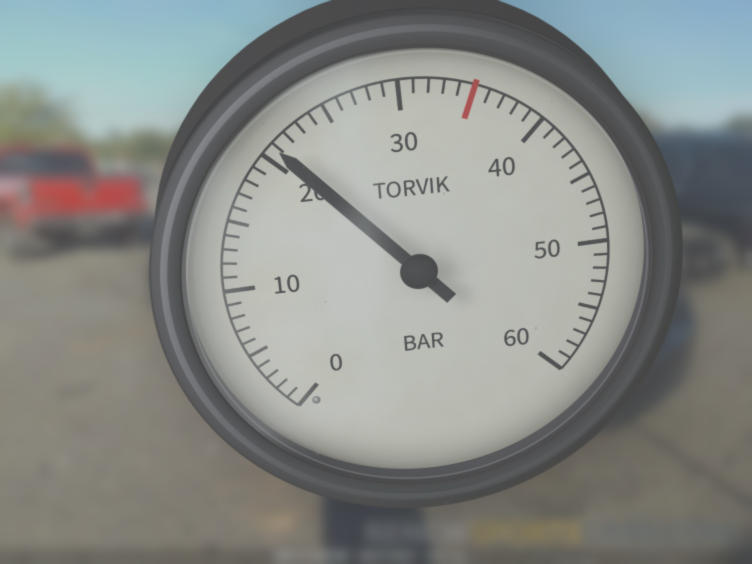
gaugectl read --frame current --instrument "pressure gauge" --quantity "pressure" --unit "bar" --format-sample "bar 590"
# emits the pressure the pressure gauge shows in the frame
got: bar 21
